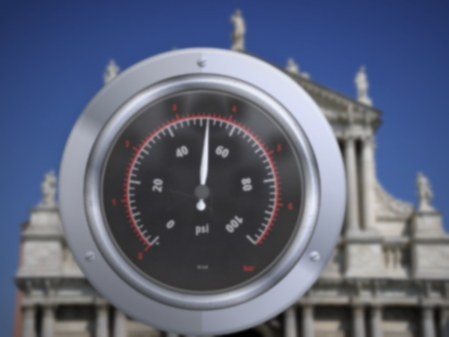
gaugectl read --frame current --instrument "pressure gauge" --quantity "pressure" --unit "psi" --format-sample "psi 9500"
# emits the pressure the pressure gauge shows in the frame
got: psi 52
